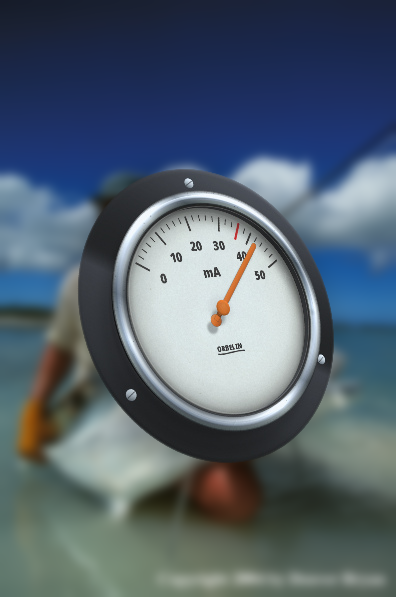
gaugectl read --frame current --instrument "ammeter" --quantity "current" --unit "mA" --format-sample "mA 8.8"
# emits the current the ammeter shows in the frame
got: mA 42
